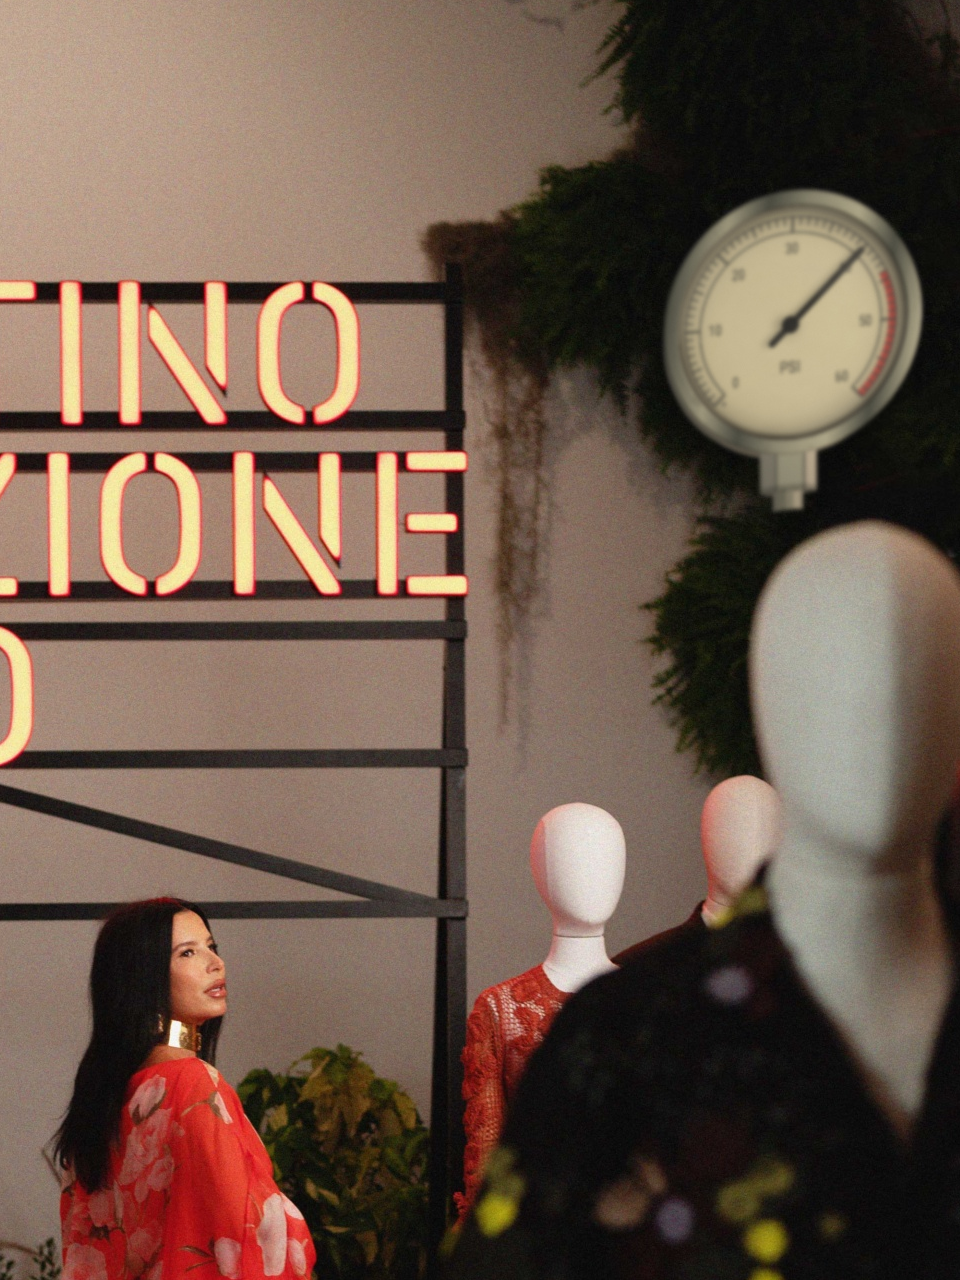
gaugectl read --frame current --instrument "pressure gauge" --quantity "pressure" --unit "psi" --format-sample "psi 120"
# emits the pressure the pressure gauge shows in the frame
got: psi 40
